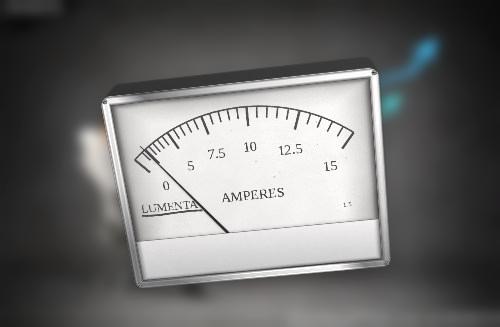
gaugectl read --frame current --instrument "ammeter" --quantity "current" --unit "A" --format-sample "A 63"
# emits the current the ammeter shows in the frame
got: A 2.5
